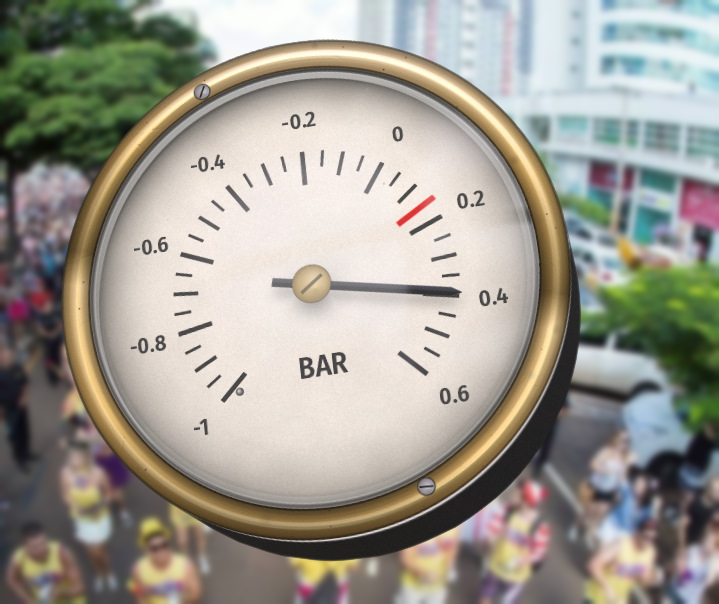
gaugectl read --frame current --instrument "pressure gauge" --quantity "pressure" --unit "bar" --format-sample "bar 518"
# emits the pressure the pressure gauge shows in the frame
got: bar 0.4
